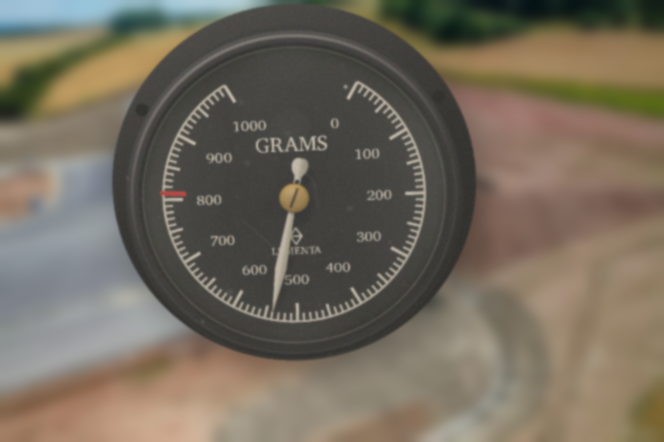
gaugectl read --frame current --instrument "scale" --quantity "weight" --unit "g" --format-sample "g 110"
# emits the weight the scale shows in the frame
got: g 540
